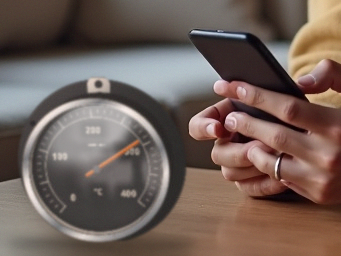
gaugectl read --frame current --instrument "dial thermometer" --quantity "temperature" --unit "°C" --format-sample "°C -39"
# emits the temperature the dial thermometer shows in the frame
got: °C 290
